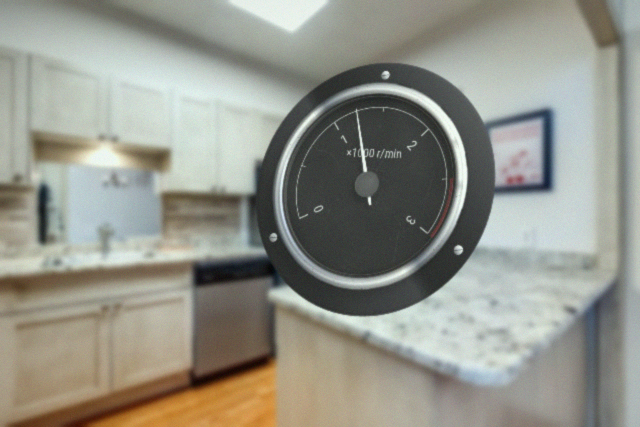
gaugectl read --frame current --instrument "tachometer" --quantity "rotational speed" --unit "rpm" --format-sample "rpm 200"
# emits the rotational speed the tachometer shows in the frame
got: rpm 1250
